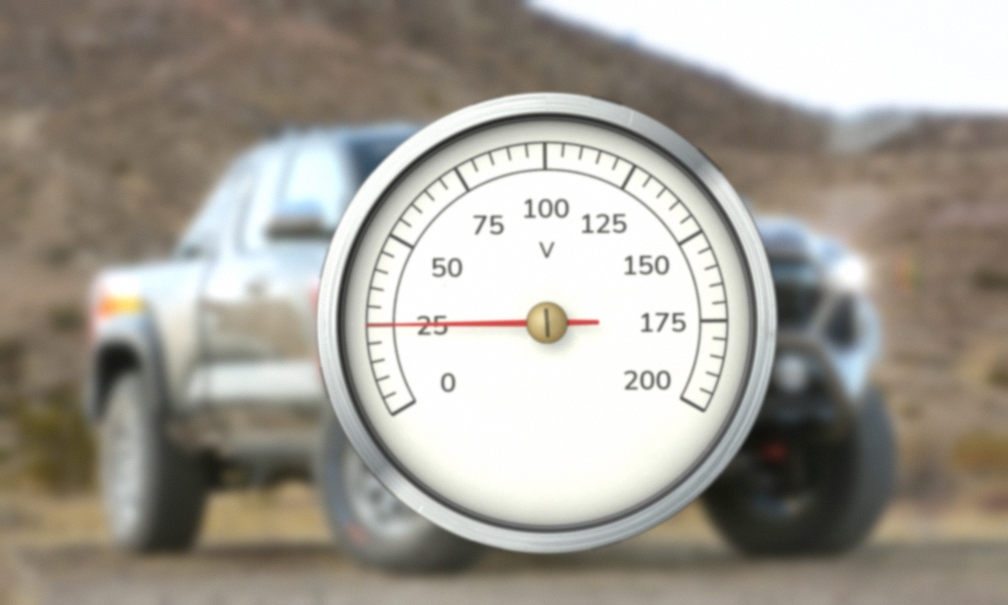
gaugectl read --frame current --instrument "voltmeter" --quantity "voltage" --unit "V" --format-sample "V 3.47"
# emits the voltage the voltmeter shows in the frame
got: V 25
